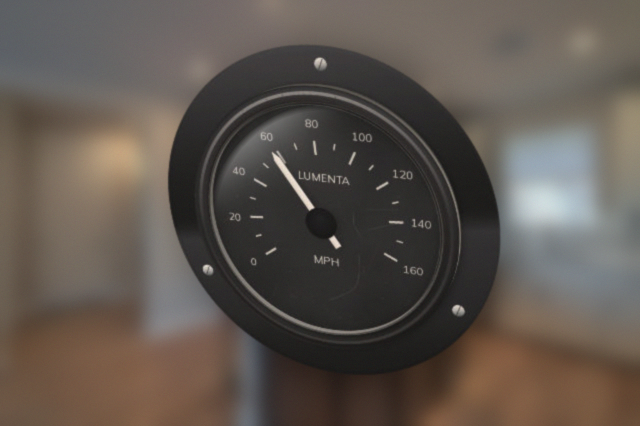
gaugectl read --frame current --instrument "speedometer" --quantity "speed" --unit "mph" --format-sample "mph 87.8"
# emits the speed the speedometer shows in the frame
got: mph 60
